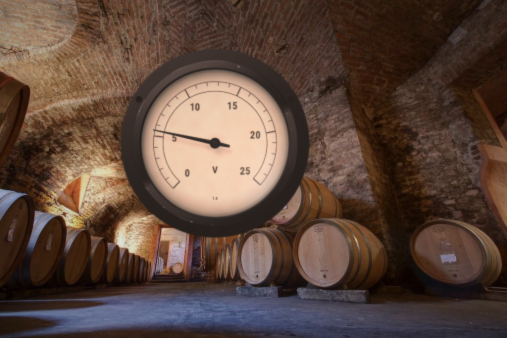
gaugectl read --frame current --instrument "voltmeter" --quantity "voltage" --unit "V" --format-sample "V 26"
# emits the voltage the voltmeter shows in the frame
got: V 5.5
